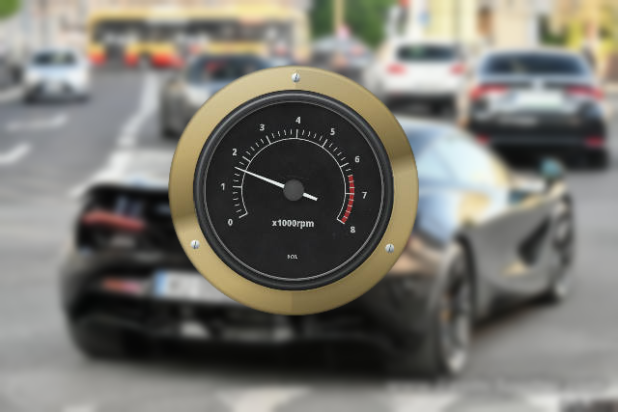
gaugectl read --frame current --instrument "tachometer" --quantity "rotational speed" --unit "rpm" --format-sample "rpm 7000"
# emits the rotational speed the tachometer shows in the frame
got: rpm 1600
